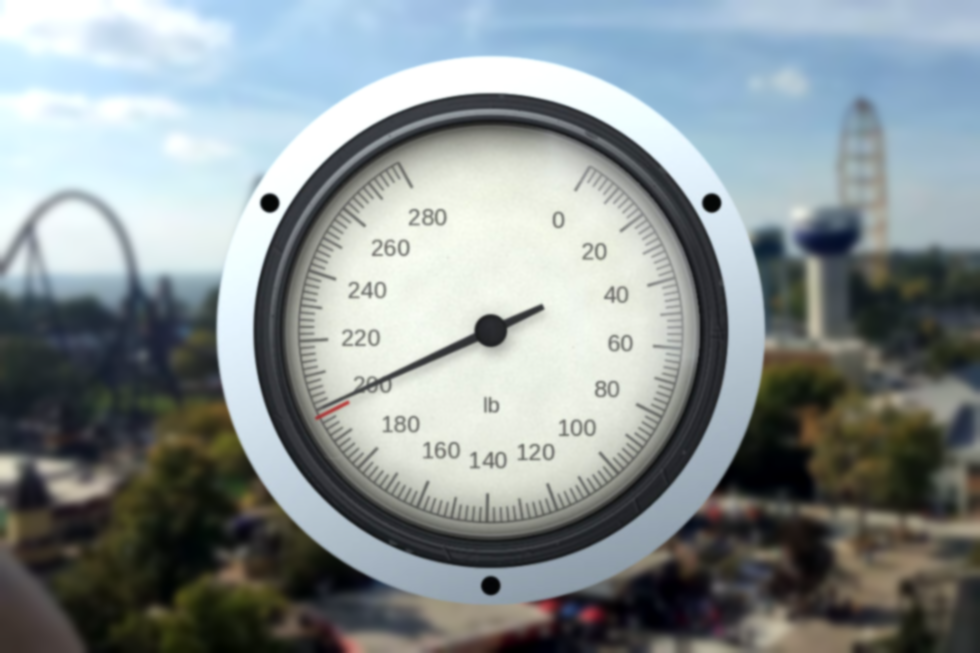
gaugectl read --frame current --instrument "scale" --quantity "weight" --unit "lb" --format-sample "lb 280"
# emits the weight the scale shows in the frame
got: lb 200
